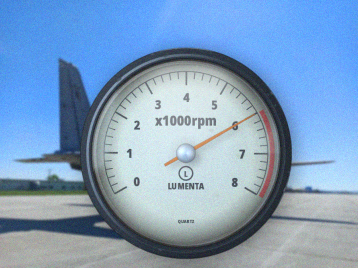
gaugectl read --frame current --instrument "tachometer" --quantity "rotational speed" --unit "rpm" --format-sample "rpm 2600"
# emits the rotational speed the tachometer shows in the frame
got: rpm 6000
